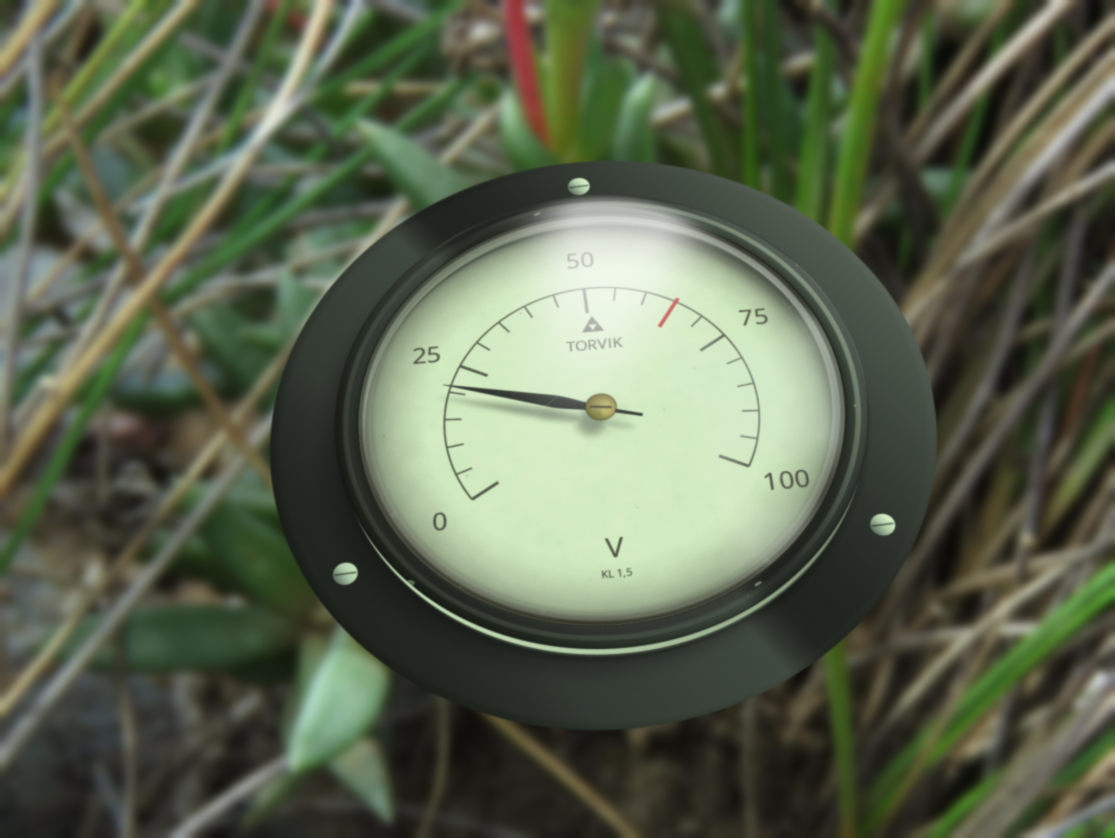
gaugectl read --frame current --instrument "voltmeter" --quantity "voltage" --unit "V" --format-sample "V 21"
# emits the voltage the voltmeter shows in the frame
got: V 20
